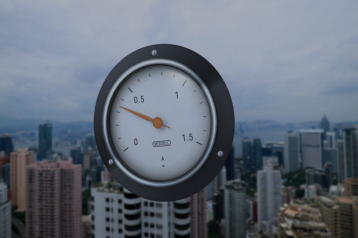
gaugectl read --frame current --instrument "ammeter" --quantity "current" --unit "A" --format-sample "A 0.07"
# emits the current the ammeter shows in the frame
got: A 0.35
